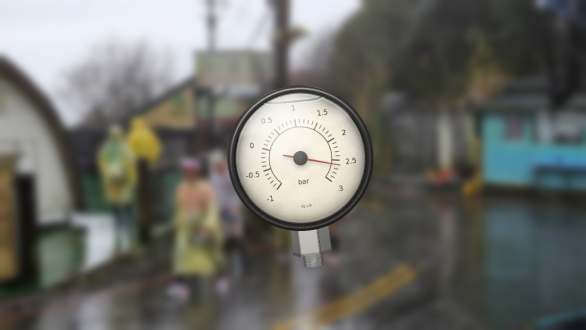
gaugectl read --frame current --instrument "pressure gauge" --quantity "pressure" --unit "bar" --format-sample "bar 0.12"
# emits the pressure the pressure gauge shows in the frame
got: bar 2.6
